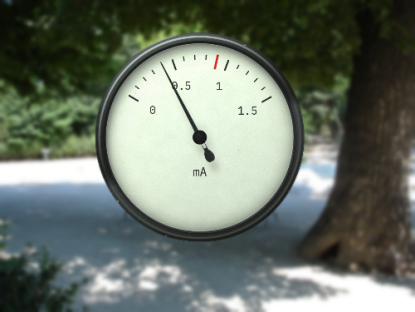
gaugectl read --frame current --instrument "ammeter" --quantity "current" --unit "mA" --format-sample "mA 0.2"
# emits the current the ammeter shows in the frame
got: mA 0.4
